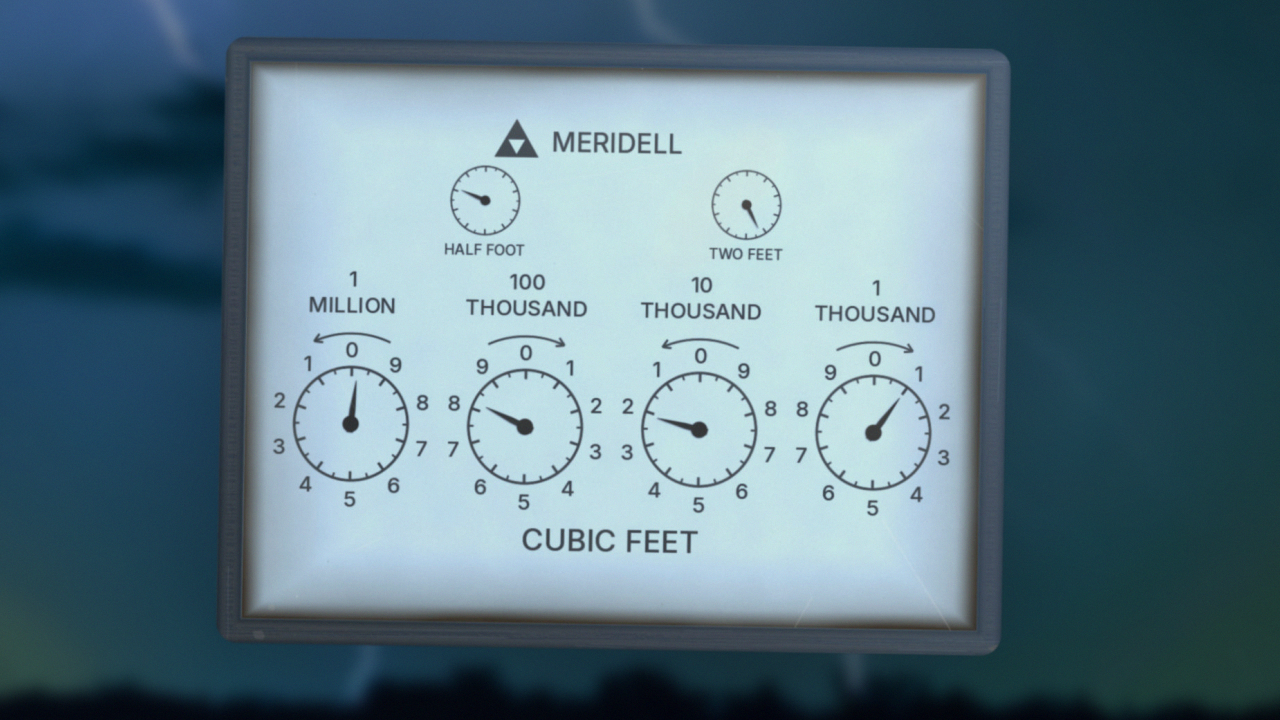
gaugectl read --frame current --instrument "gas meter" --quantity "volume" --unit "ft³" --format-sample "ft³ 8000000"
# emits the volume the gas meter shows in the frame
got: ft³ 982100
